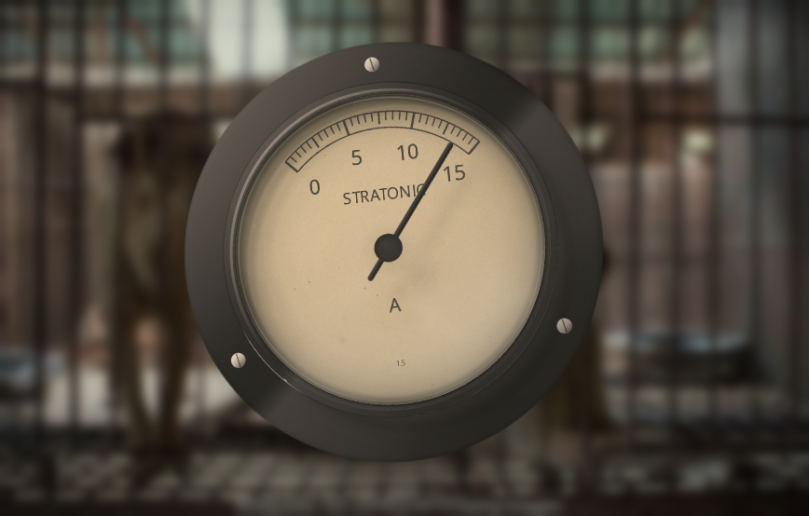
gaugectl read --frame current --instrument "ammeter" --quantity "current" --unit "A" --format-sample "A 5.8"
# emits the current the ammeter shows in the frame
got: A 13.5
